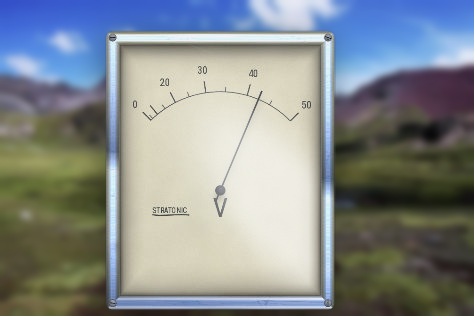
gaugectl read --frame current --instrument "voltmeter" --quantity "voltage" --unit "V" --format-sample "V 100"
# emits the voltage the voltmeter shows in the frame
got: V 42.5
